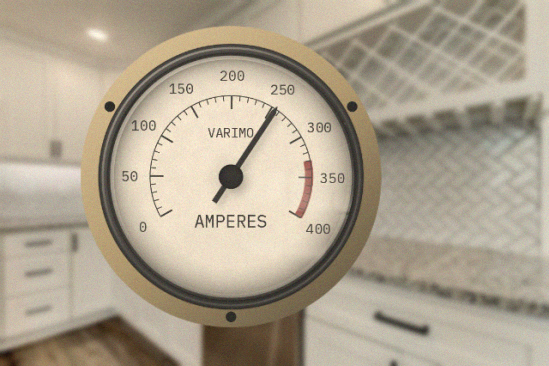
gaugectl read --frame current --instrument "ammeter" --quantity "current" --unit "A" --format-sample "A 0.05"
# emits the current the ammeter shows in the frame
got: A 255
